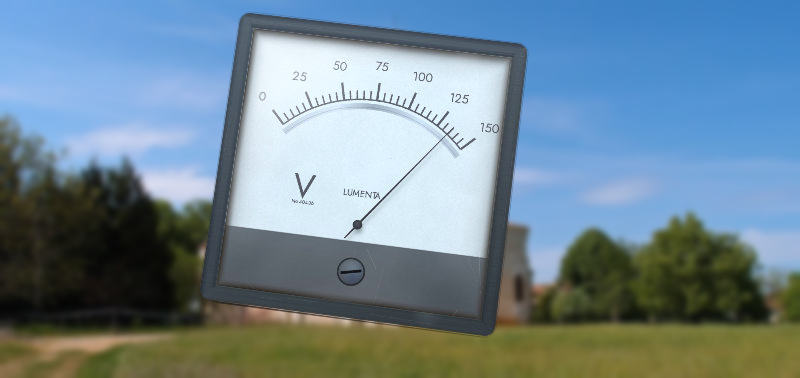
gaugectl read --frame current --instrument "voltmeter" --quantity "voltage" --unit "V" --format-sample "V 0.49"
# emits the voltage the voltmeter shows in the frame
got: V 135
